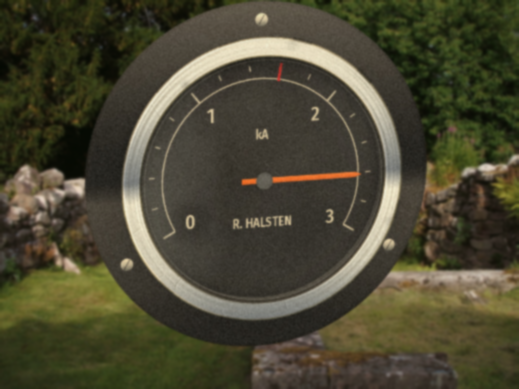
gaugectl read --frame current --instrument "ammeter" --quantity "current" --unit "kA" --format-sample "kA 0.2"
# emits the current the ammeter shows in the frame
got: kA 2.6
